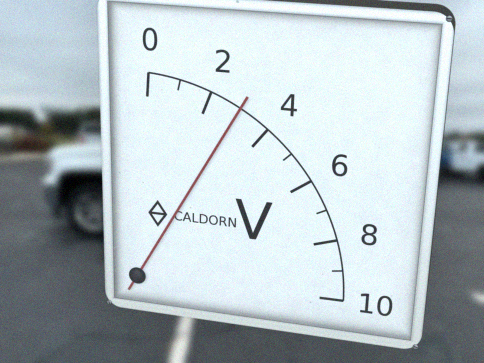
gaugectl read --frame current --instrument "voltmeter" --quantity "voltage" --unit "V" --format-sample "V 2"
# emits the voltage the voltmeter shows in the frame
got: V 3
